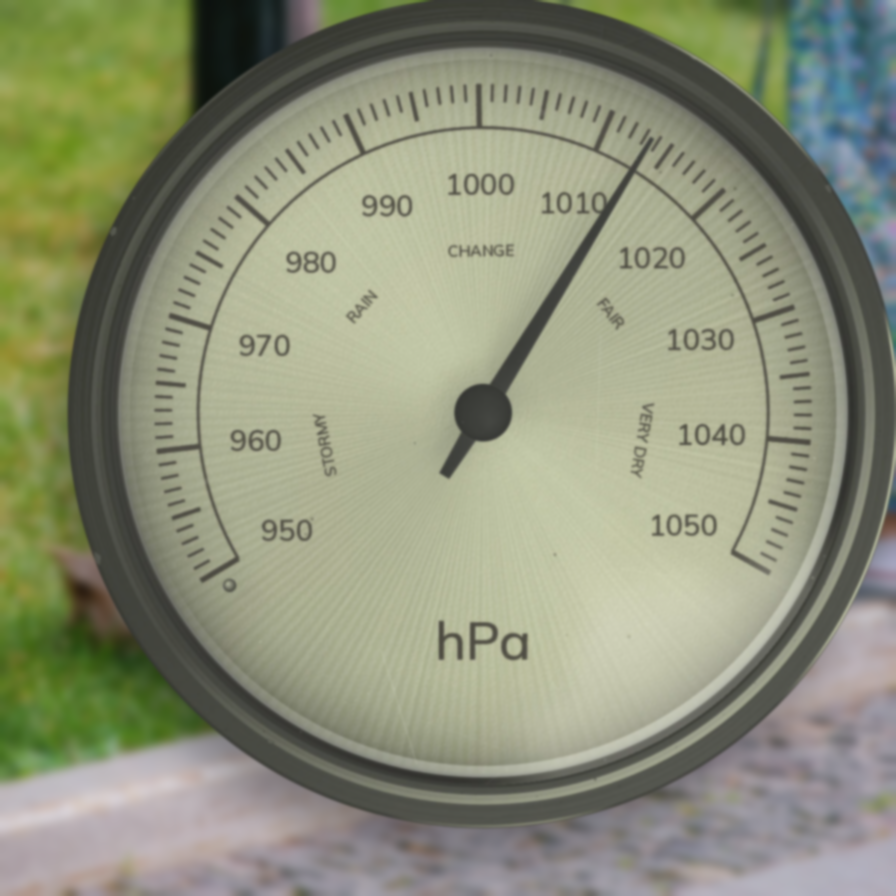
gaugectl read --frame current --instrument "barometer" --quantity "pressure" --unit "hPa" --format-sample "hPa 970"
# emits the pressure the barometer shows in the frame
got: hPa 1013.5
